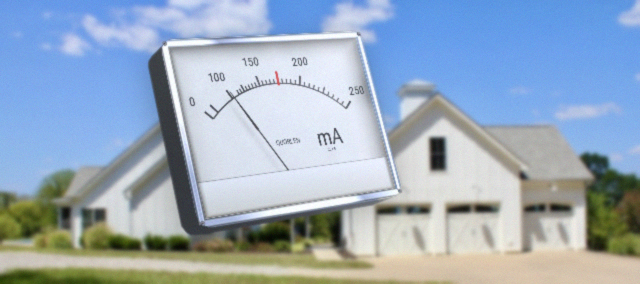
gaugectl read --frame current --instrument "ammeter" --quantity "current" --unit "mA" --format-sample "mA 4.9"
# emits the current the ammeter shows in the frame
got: mA 100
